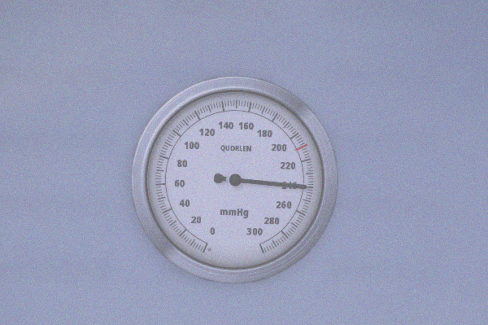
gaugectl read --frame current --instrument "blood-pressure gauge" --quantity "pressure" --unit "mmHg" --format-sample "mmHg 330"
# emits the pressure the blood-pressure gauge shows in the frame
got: mmHg 240
